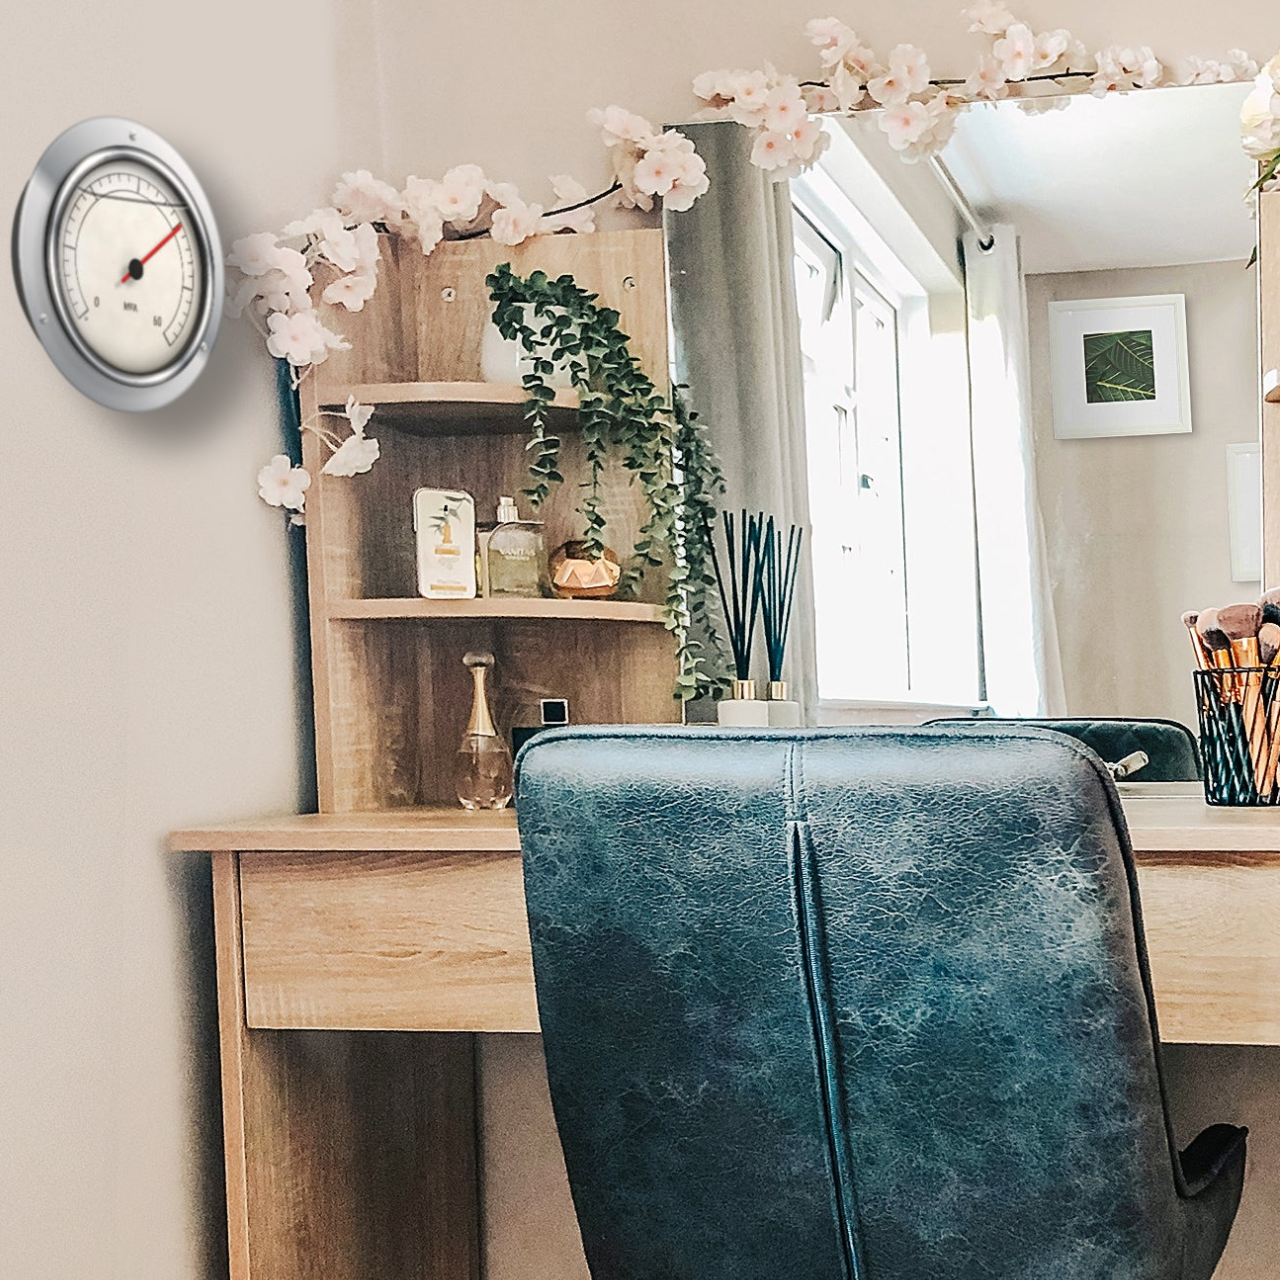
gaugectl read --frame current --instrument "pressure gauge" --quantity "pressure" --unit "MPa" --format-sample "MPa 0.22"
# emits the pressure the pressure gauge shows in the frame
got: MPa 40
